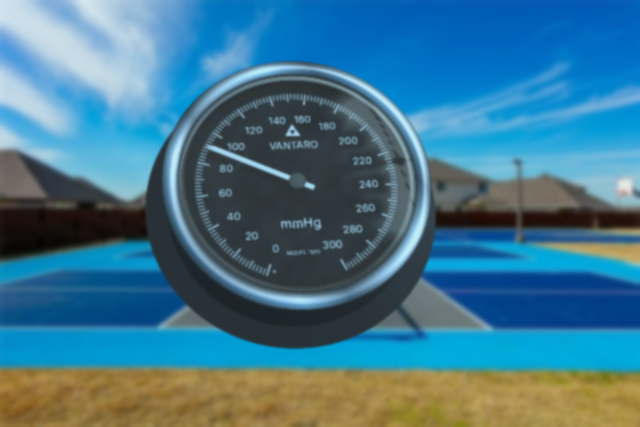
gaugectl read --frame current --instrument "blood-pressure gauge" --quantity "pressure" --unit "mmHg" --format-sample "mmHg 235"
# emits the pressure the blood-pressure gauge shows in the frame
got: mmHg 90
